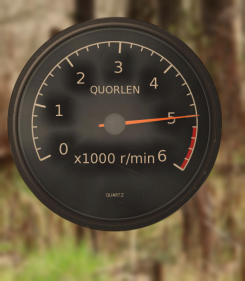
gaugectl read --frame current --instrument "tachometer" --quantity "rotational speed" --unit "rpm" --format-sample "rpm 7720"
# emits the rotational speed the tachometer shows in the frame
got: rpm 5000
